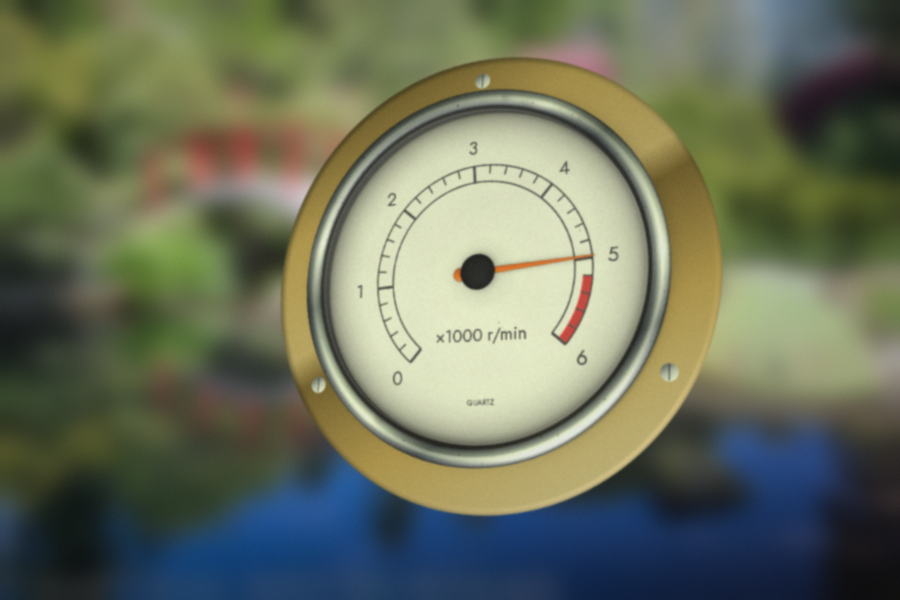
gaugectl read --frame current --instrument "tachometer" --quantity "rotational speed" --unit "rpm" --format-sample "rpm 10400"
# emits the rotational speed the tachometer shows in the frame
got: rpm 5000
